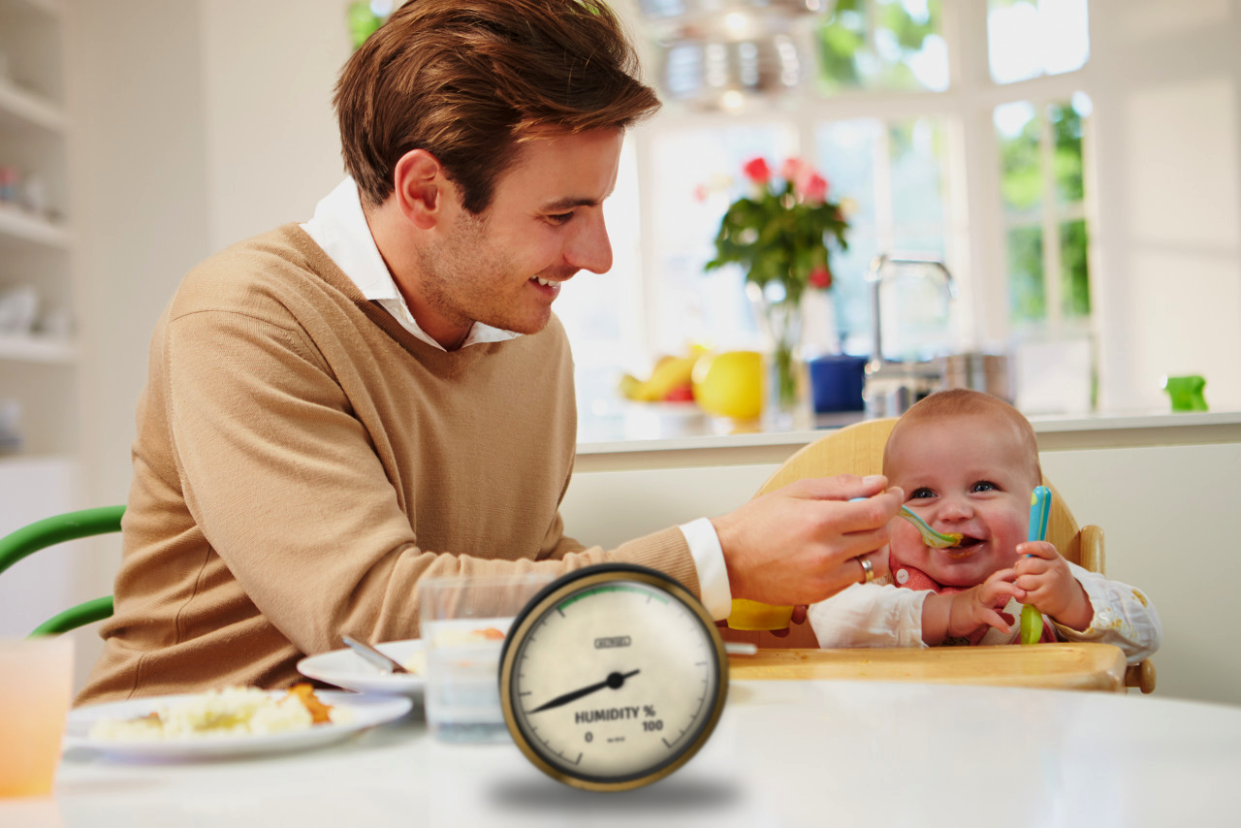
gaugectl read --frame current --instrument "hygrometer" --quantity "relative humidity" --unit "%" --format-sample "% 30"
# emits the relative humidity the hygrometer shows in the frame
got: % 16
